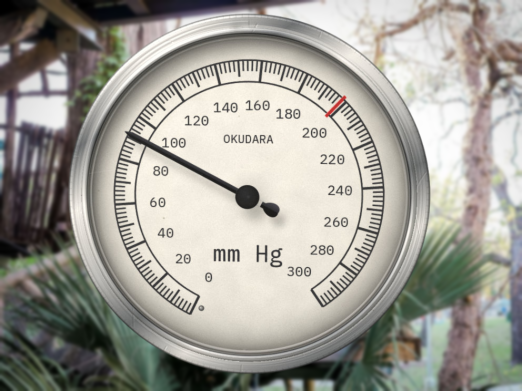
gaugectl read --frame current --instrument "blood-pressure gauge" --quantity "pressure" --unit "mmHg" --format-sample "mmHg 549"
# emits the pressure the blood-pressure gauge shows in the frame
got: mmHg 92
